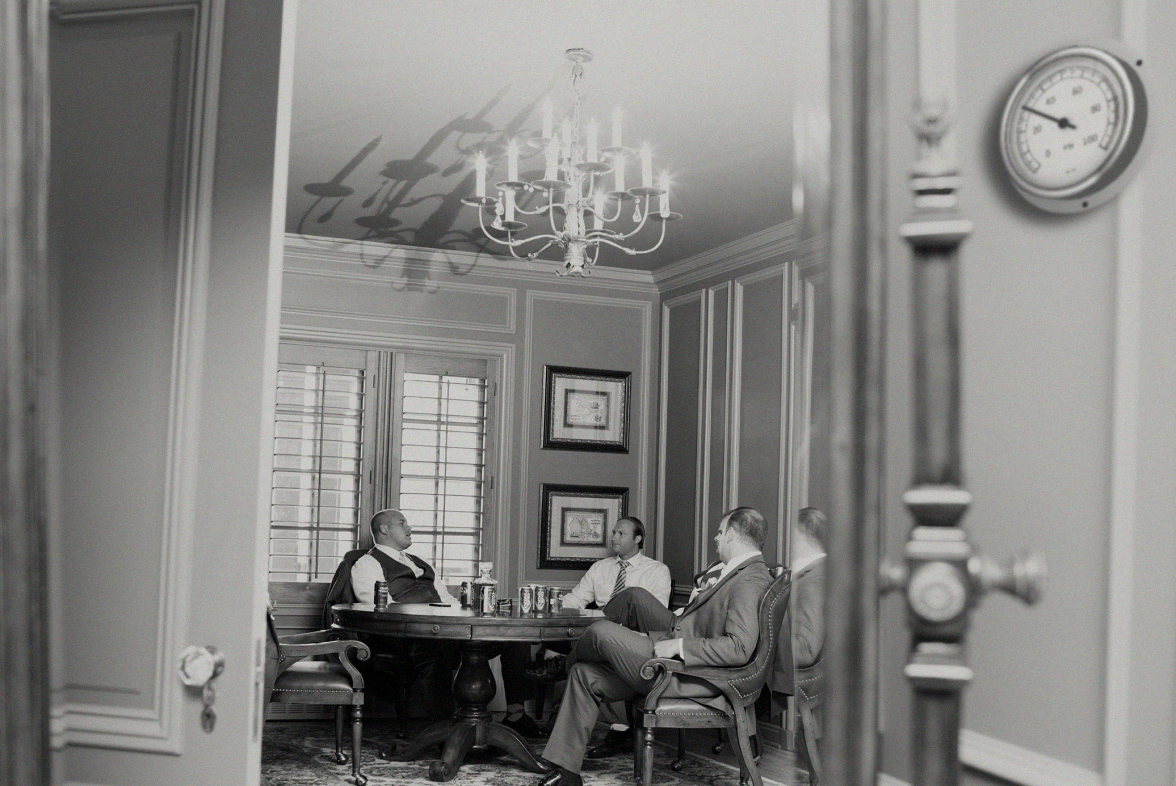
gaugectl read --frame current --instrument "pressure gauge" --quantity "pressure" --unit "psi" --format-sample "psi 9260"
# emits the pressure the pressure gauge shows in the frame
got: psi 30
